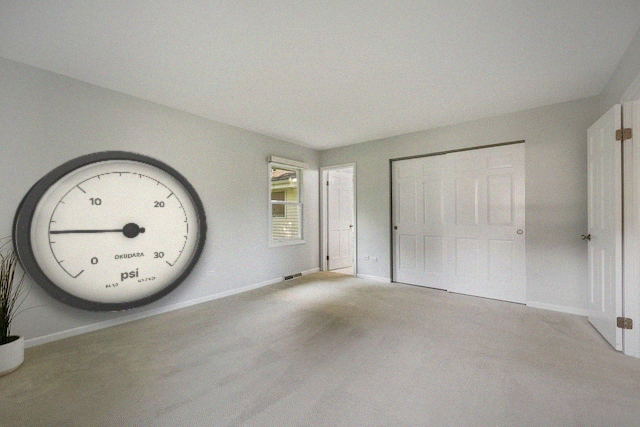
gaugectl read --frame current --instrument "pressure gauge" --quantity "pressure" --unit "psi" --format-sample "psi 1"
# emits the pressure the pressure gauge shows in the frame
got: psi 5
